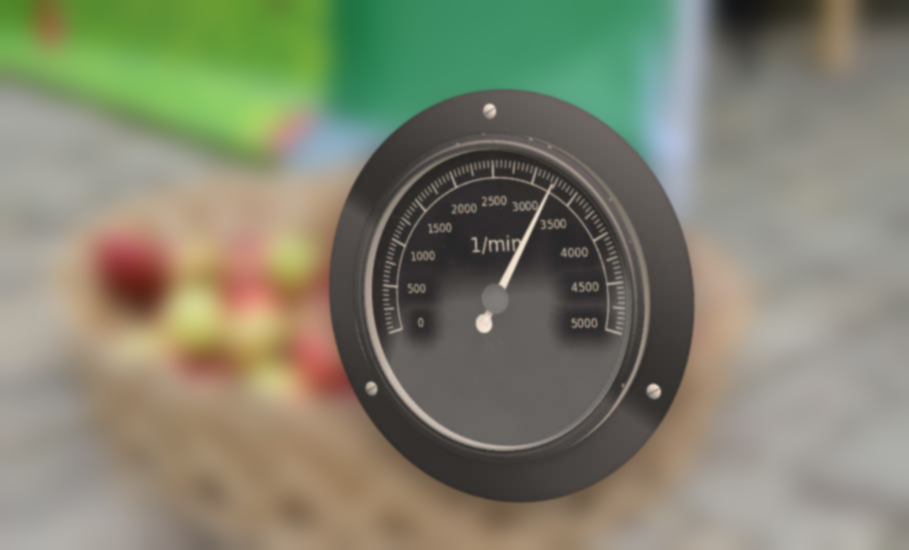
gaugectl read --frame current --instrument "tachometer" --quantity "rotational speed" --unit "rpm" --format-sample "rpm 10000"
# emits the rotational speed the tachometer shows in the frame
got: rpm 3250
